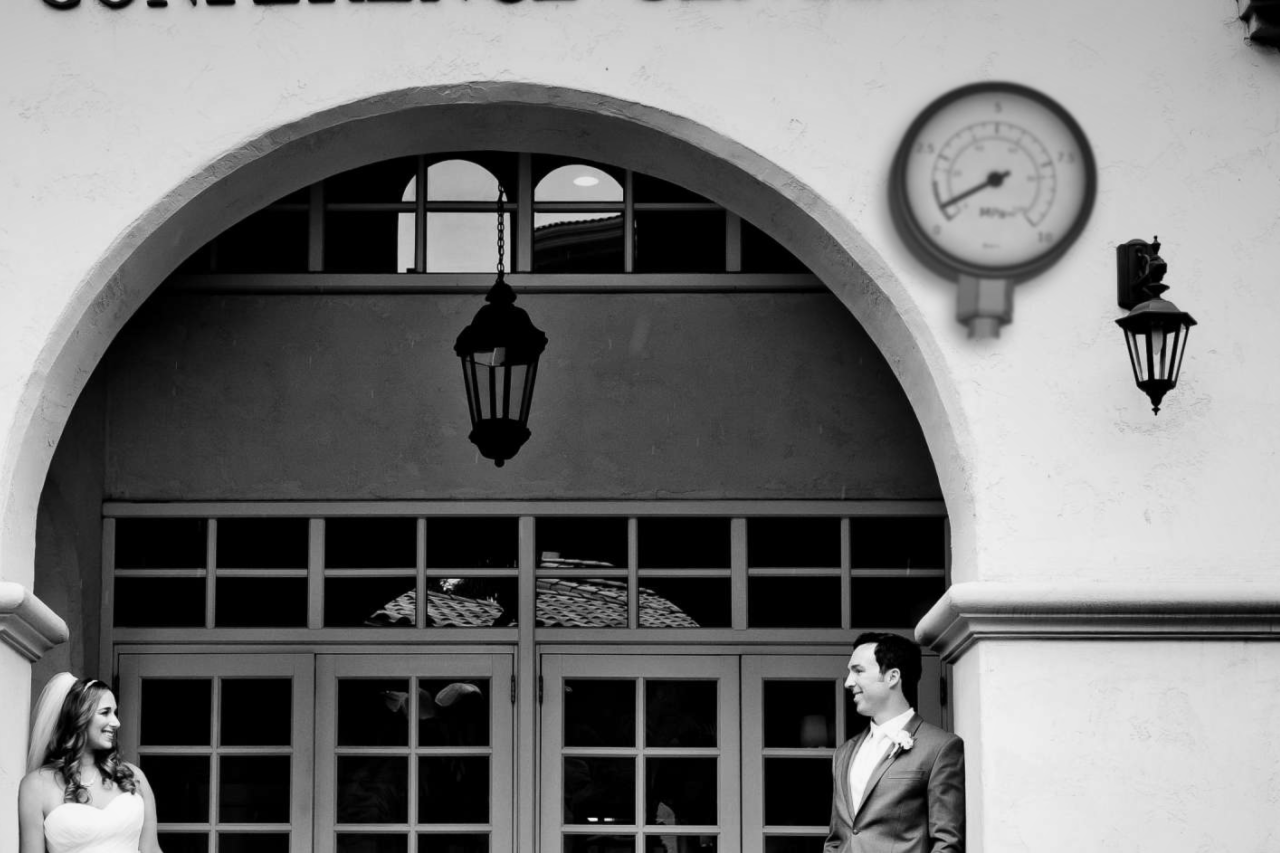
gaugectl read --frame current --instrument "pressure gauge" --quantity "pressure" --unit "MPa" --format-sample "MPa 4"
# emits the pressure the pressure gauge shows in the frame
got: MPa 0.5
